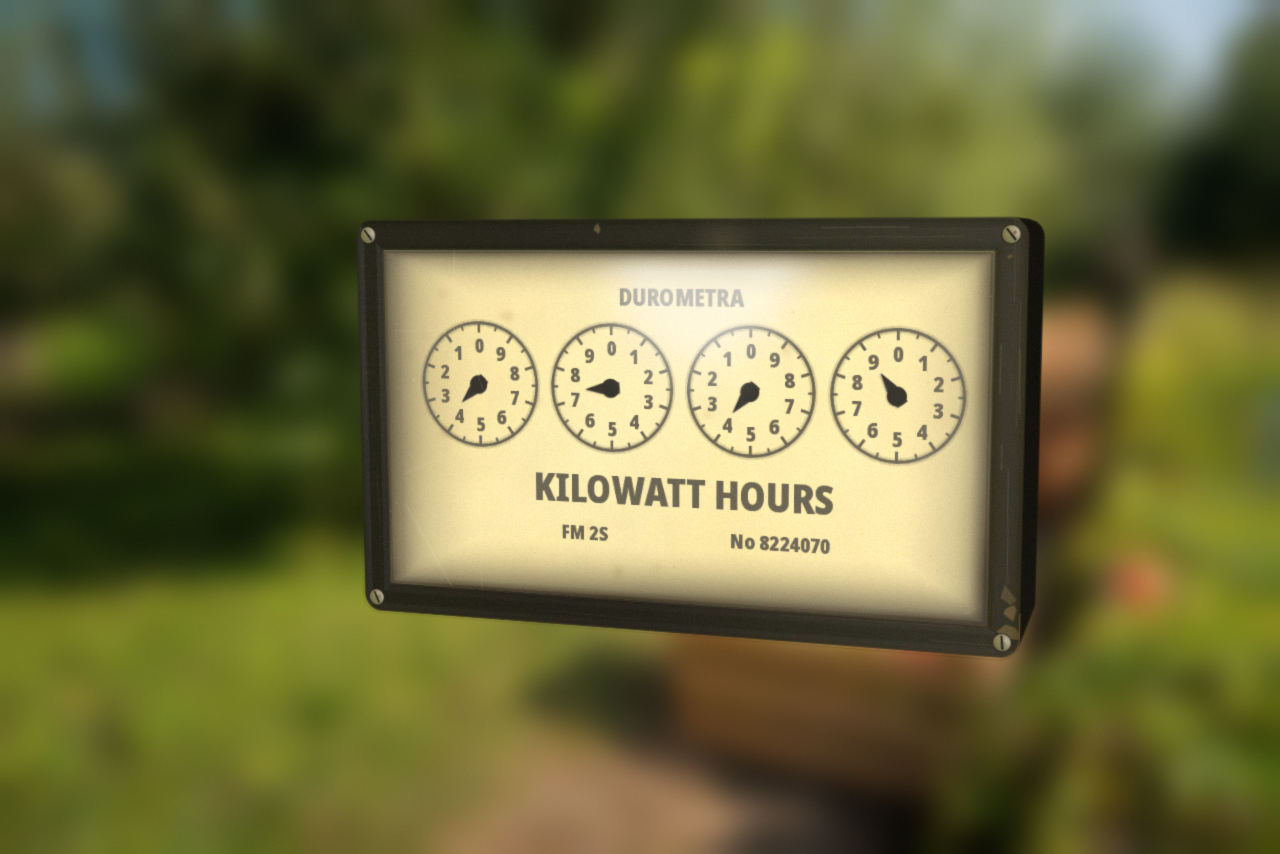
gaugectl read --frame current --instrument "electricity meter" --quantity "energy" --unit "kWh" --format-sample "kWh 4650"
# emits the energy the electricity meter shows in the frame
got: kWh 3739
